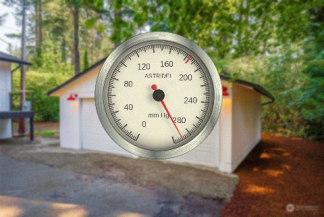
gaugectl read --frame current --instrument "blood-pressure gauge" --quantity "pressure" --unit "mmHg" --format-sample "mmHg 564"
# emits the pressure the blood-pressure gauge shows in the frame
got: mmHg 290
